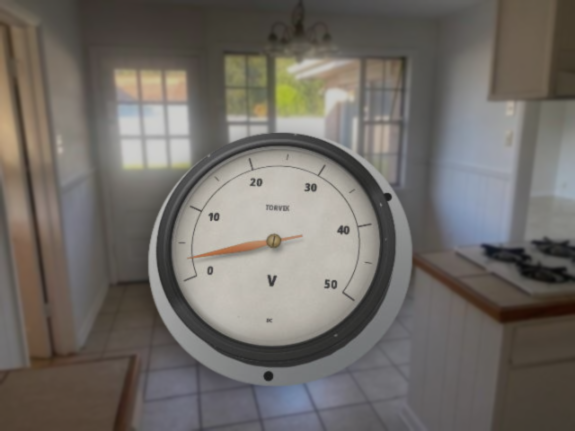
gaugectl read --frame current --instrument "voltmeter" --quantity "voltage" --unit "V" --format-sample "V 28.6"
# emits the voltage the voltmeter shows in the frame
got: V 2.5
